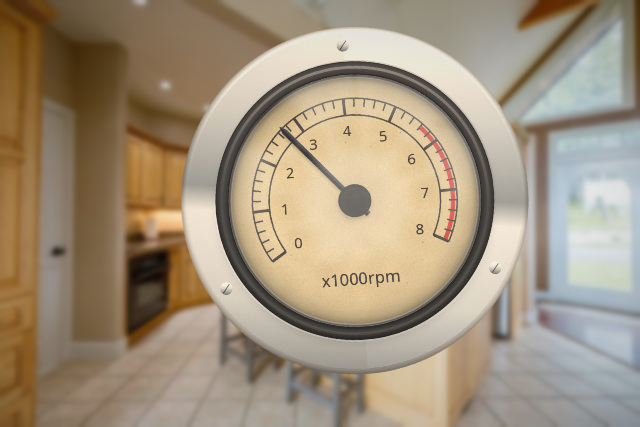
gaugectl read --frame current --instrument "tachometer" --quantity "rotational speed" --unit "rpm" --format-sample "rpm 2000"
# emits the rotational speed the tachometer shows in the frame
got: rpm 2700
